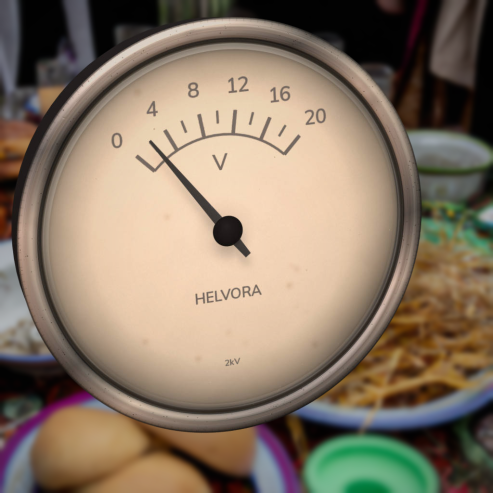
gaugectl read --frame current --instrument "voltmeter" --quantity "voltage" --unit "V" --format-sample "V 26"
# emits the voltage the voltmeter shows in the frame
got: V 2
